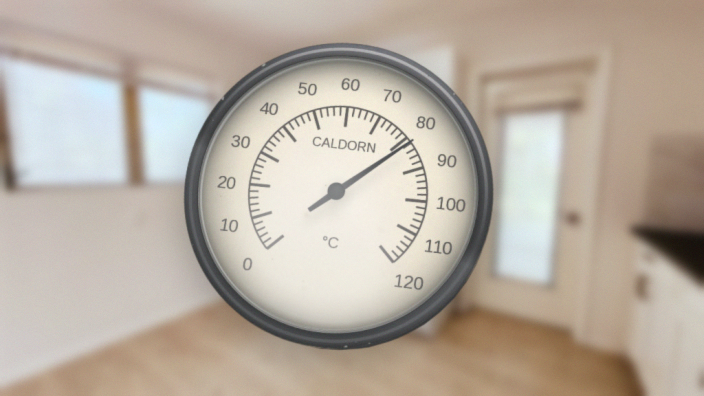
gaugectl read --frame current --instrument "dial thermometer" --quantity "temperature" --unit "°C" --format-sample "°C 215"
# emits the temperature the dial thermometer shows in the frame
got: °C 82
